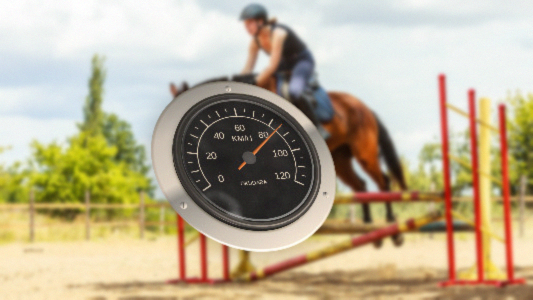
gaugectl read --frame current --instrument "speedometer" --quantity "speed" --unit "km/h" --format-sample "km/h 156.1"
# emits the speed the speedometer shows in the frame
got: km/h 85
